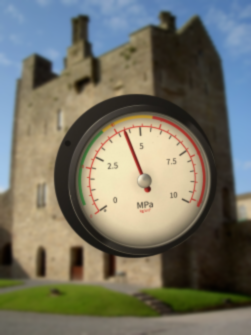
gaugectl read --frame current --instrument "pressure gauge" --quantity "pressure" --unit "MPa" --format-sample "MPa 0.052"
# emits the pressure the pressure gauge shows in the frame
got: MPa 4.25
